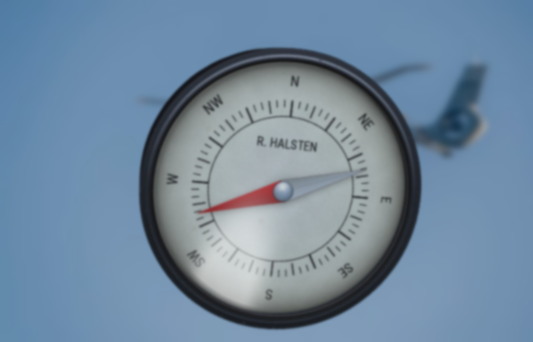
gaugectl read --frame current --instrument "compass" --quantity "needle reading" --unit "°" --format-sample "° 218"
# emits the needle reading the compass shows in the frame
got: ° 250
